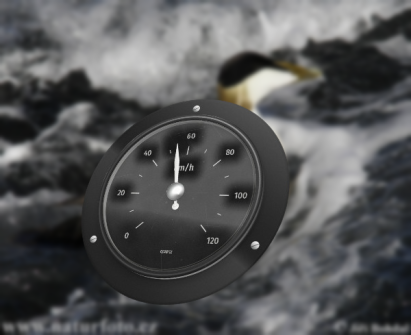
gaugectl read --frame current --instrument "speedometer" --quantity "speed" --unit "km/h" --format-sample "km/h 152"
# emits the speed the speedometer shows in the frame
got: km/h 55
